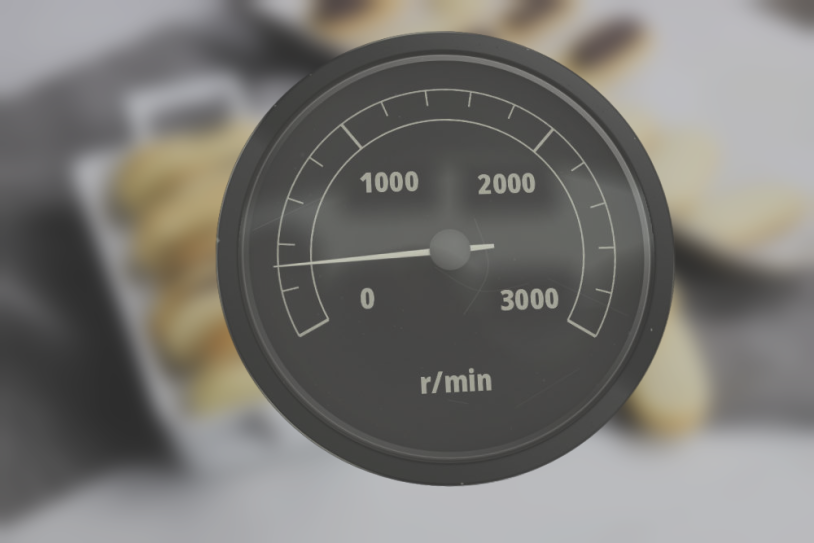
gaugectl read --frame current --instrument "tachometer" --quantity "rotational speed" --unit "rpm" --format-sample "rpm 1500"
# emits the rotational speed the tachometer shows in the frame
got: rpm 300
